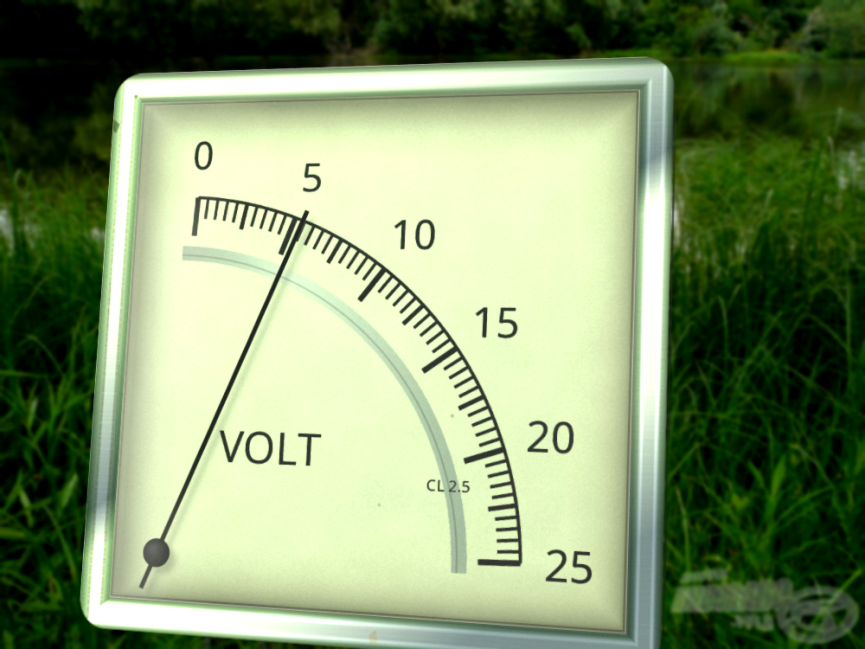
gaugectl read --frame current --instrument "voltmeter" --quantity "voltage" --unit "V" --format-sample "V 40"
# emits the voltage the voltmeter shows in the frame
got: V 5.5
